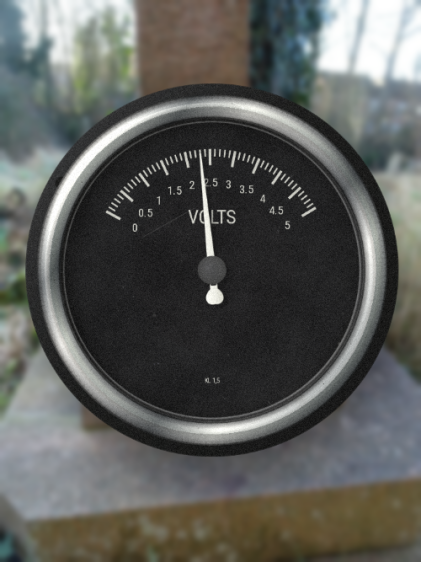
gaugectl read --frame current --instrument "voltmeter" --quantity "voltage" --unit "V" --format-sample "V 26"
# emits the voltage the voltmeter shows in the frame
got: V 2.3
